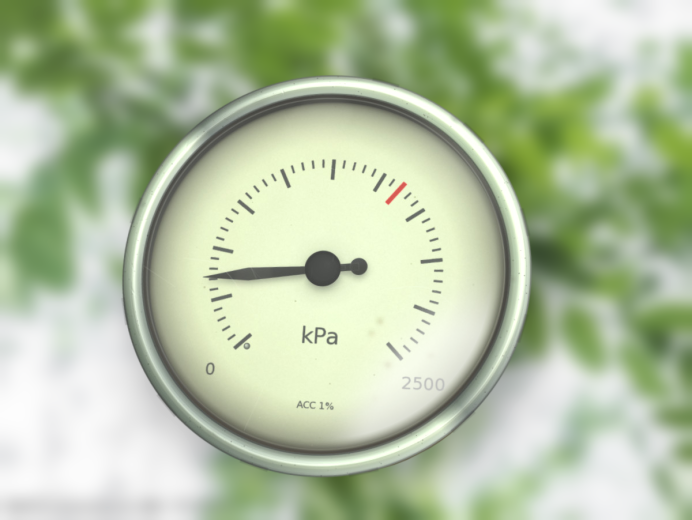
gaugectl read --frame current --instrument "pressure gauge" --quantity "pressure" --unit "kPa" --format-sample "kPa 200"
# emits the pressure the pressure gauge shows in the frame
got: kPa 350
